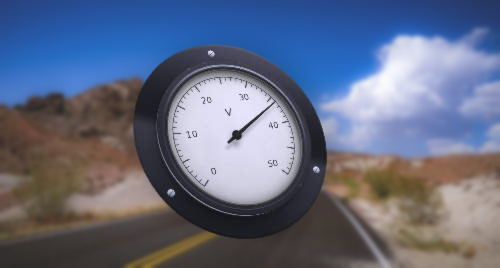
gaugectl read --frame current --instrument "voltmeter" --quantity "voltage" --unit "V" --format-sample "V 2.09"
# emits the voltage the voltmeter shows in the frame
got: V 36
